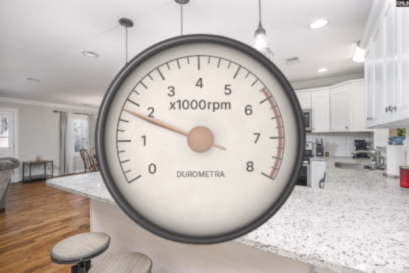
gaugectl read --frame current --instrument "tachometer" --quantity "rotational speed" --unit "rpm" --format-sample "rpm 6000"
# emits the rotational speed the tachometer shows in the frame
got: rpm 1750
